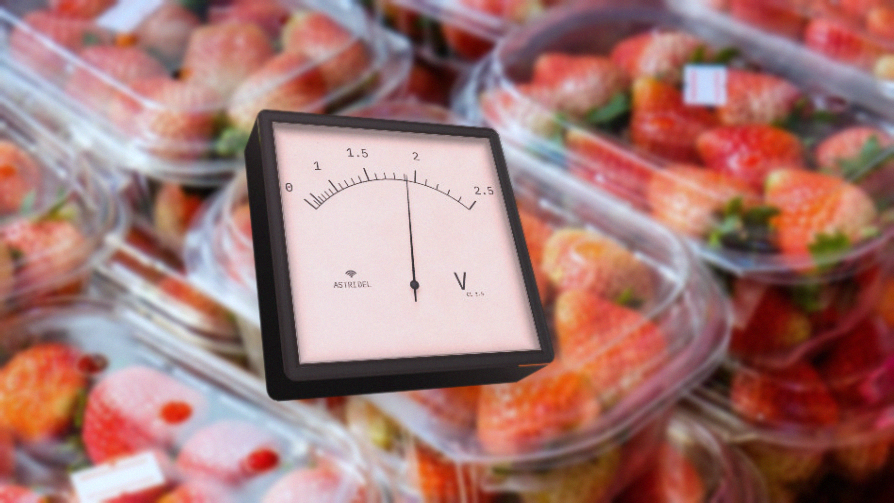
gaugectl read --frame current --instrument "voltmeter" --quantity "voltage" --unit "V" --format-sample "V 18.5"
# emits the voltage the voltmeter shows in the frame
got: V 1.9
